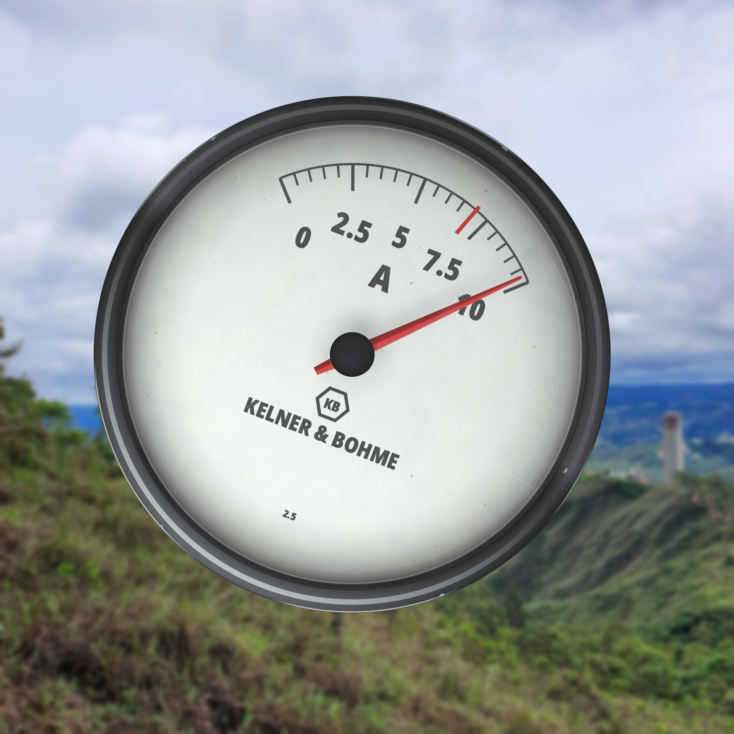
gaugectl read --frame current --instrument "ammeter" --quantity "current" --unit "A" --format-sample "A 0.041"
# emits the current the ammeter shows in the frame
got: A 9.75
